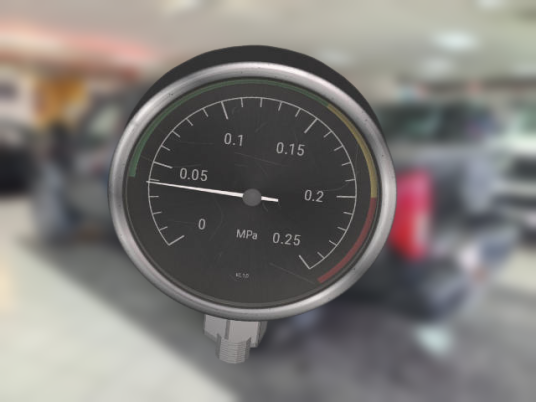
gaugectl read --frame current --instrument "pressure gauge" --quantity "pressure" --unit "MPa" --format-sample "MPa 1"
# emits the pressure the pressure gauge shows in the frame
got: MPa 0.04
